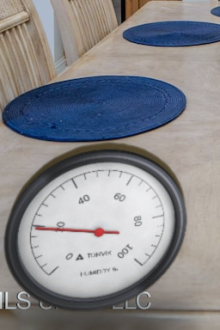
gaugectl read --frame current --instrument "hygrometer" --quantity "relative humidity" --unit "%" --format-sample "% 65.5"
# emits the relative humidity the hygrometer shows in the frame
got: % 20
